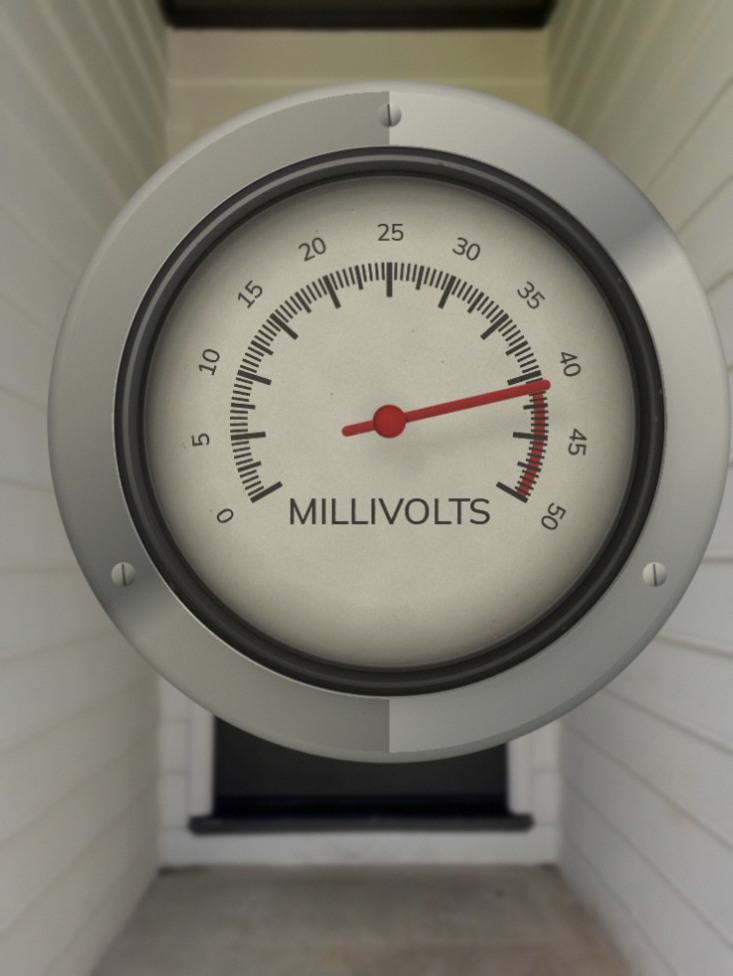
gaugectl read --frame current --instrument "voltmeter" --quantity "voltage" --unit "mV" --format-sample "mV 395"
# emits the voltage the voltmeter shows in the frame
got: mV 41
